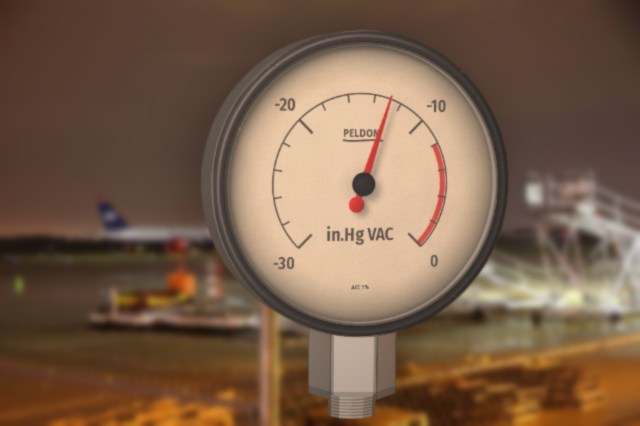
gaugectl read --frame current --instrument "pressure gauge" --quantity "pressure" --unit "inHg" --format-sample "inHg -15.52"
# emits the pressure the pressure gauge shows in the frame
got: inHg -13
